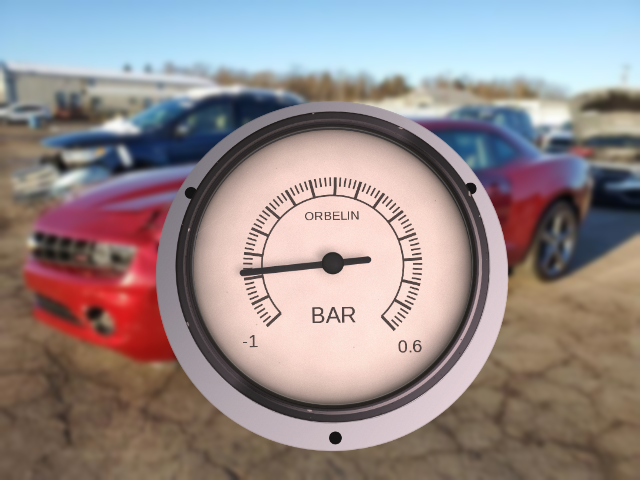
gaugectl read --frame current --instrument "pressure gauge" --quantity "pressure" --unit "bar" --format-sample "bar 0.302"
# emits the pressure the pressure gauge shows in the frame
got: bar -0.78
